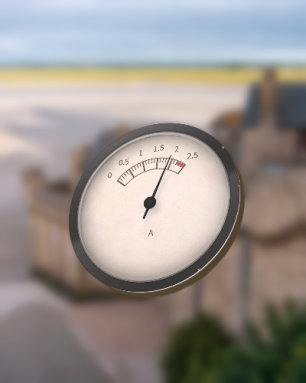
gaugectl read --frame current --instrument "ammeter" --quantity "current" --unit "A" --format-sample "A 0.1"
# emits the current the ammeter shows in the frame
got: A 2
